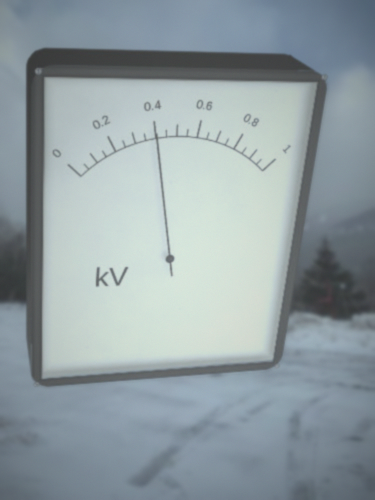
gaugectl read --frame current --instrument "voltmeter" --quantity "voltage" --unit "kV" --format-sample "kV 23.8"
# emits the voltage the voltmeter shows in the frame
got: kV 0.4
